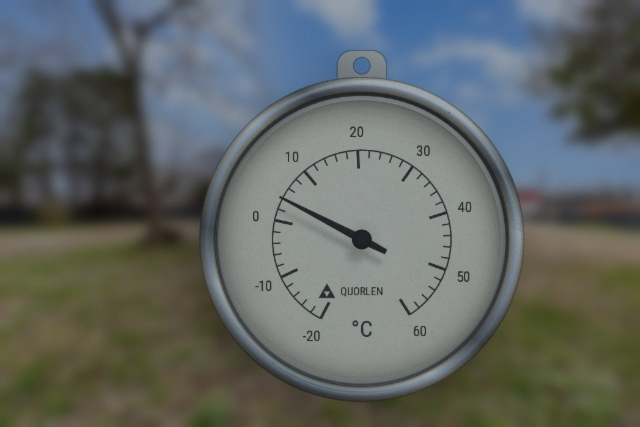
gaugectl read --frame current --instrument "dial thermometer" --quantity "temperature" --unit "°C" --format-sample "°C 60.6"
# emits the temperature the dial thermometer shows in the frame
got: °C 4
